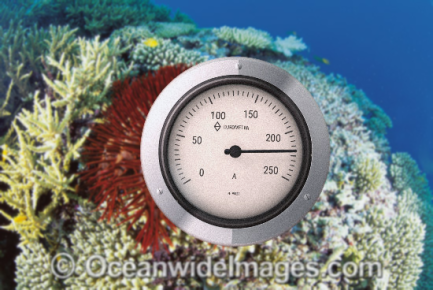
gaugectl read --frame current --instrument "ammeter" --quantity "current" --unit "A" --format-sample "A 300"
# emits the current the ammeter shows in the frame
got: A 220
